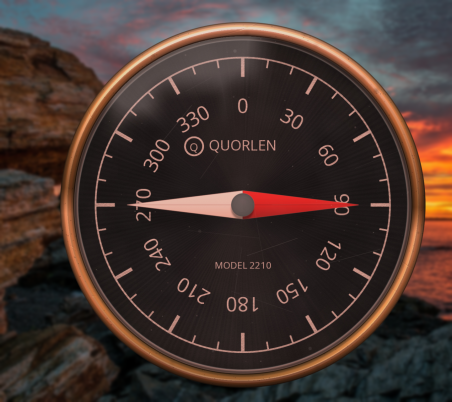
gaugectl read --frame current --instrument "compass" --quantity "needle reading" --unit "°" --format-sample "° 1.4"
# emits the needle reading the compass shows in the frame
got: ° 90
